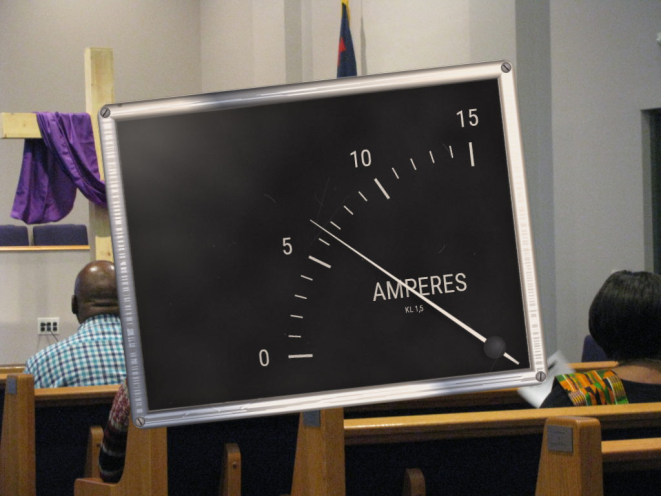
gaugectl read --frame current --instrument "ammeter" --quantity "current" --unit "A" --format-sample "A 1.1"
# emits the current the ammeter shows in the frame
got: A 6.5
